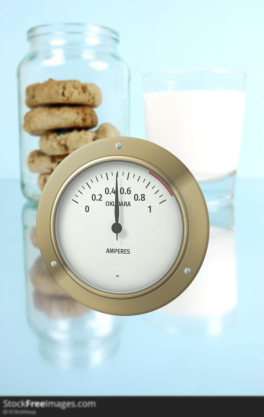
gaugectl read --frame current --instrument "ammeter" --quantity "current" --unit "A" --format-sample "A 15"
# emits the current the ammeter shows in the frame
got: A 0.5
